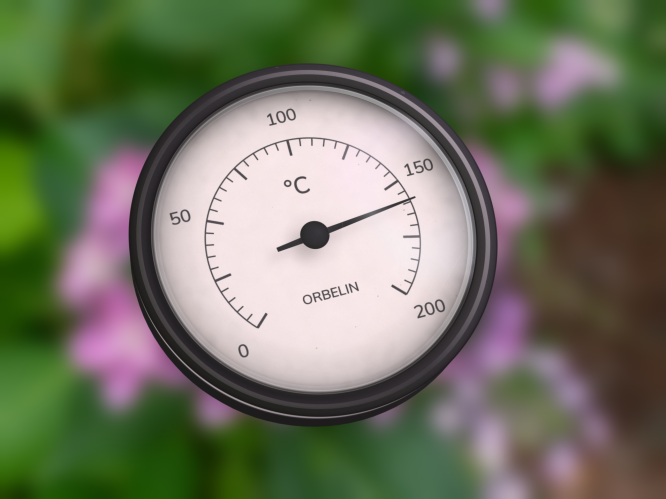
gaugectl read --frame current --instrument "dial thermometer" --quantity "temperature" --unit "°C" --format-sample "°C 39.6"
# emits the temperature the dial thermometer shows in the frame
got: °C 160
